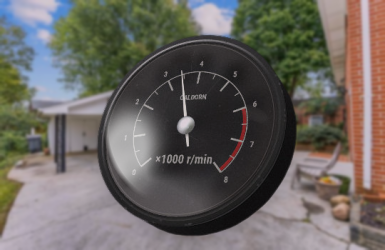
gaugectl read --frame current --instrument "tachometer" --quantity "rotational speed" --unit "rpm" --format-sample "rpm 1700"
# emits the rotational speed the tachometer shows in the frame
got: rpm 3500
